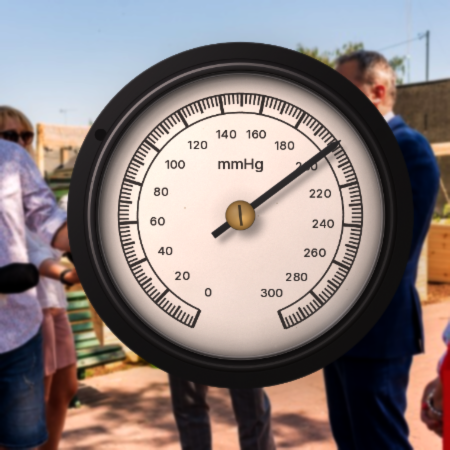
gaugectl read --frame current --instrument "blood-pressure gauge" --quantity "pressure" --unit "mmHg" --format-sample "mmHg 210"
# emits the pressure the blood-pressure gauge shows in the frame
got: mmHg 200
